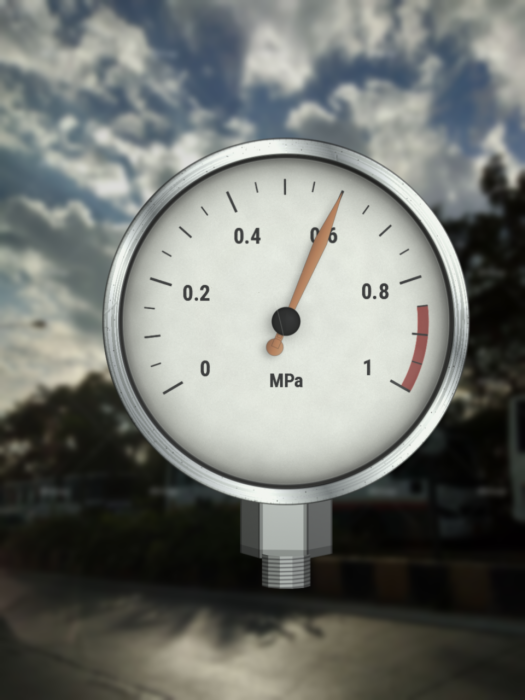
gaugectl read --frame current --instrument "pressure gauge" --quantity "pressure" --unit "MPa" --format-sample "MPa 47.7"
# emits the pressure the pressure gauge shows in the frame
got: MPa 0.6
